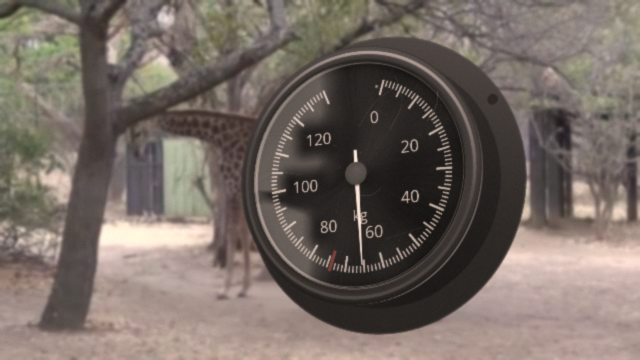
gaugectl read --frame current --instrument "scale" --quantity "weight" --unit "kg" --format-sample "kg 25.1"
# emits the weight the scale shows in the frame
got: kg 65
